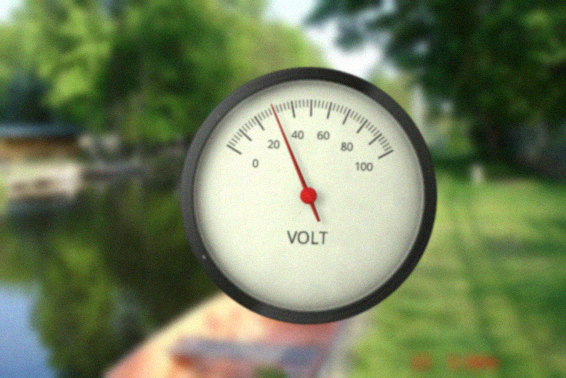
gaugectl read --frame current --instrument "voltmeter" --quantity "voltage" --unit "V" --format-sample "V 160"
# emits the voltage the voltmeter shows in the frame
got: V 30
